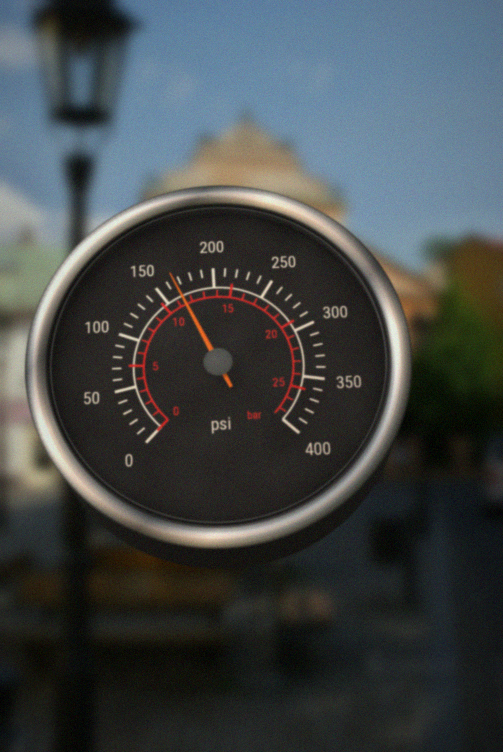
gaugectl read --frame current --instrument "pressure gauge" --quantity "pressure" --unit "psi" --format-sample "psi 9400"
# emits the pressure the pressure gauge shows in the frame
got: psi 165
